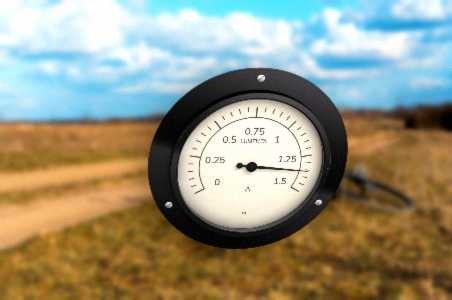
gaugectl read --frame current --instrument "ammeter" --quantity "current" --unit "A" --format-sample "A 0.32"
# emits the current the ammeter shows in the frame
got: A 1.35
